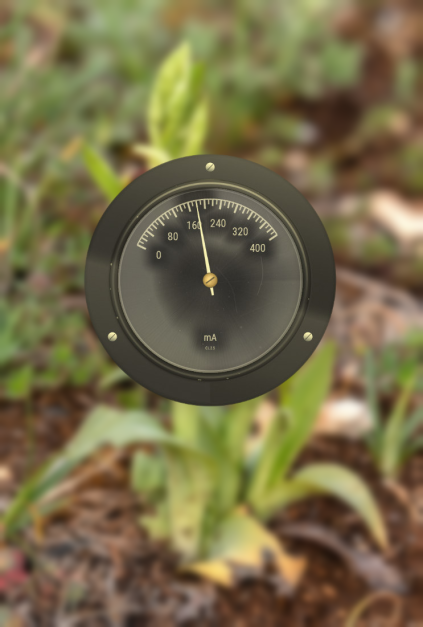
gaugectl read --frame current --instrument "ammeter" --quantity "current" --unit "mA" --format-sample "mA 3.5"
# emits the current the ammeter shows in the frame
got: mA 180
